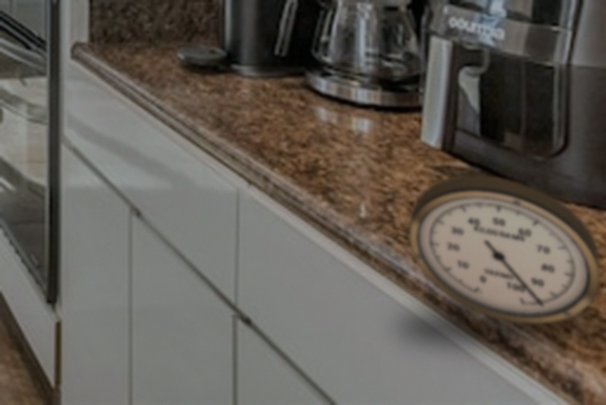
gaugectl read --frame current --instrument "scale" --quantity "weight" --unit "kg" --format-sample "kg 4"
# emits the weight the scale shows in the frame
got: kg 95
